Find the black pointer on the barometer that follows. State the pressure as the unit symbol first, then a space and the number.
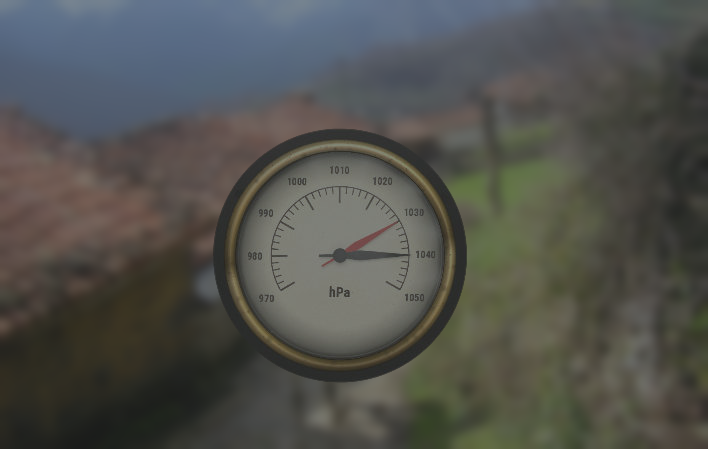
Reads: hPa 1040
